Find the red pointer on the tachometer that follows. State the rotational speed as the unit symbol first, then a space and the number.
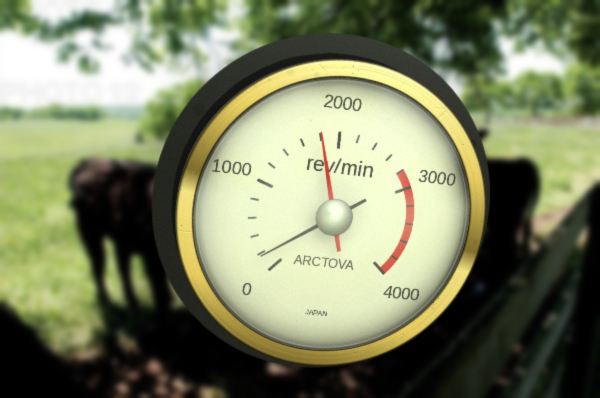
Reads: rpm 1800
